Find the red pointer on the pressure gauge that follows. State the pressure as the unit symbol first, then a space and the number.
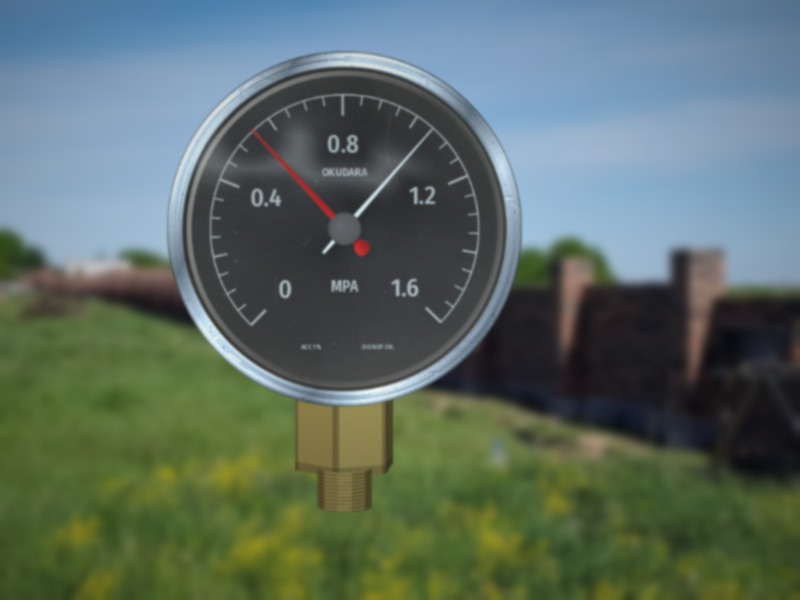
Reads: MPa 0.55
